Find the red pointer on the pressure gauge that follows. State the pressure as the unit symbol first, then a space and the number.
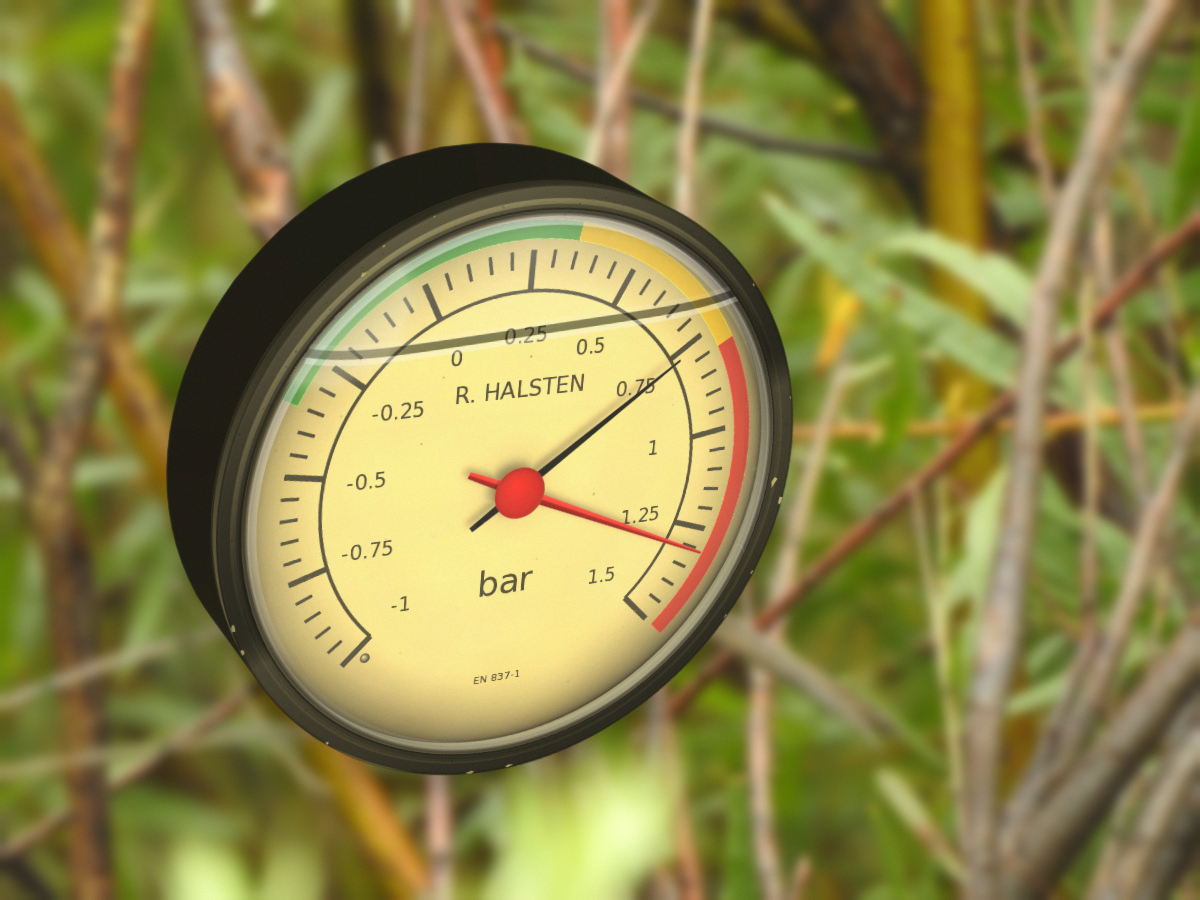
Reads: bar 1.3
